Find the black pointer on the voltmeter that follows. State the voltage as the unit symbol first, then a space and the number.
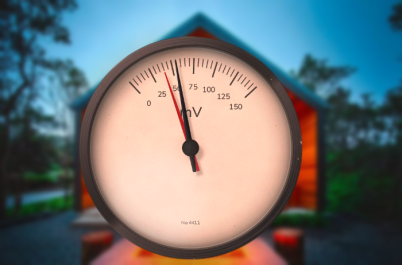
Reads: mV 55
